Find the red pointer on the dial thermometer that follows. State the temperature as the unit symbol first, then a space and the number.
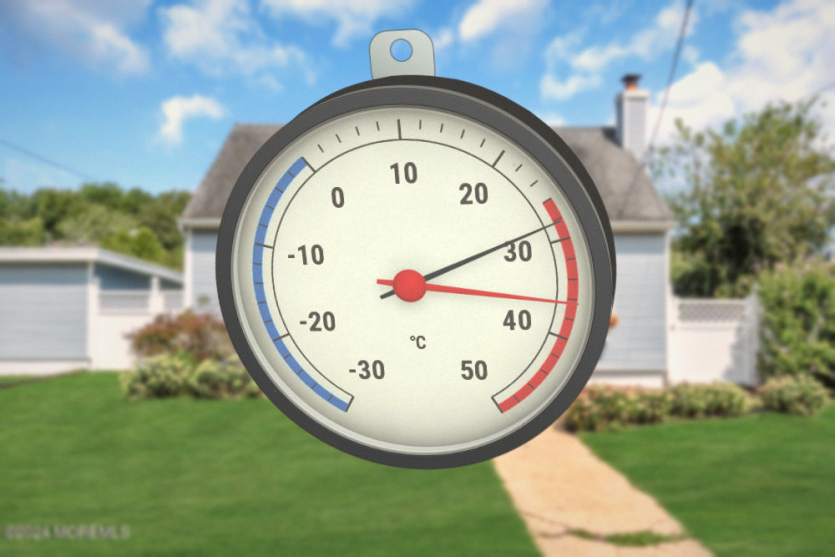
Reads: °C 36
